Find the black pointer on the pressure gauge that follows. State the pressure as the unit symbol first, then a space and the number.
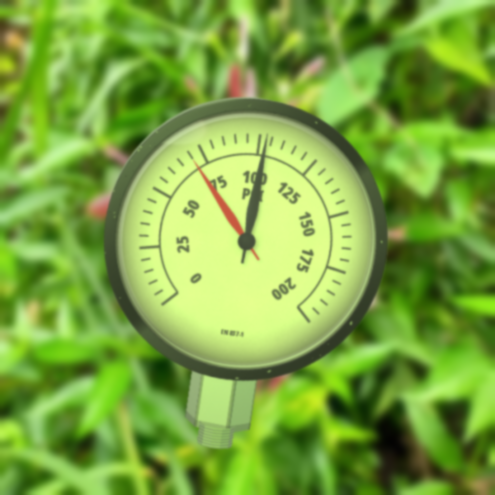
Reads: psi 102.5
